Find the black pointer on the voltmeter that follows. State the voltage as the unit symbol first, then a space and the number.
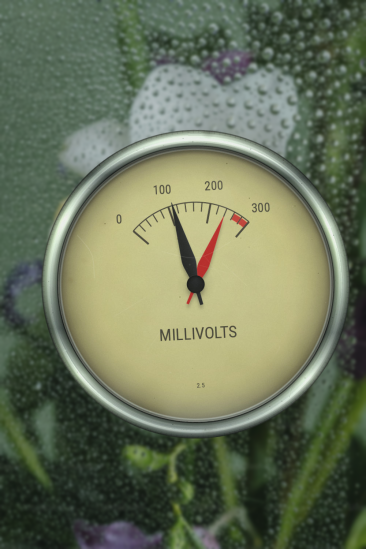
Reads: mV 110
